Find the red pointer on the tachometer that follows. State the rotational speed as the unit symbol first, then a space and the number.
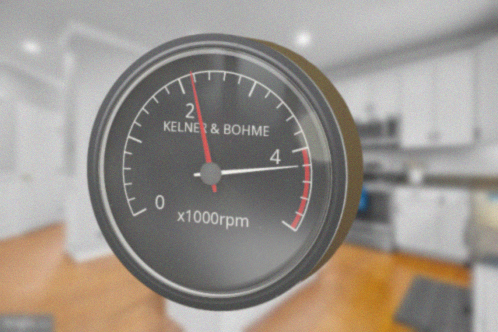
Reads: rpm 2200
